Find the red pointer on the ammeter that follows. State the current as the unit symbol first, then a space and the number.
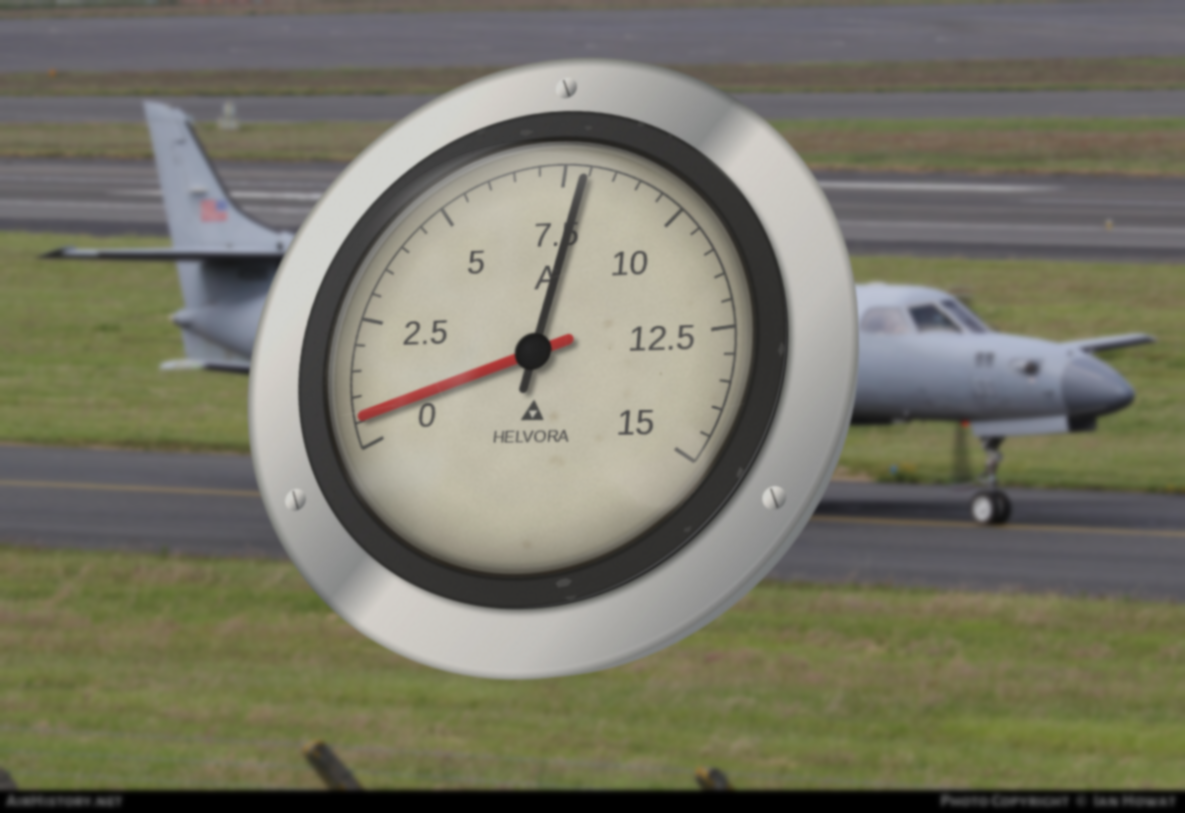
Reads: A 0.5
